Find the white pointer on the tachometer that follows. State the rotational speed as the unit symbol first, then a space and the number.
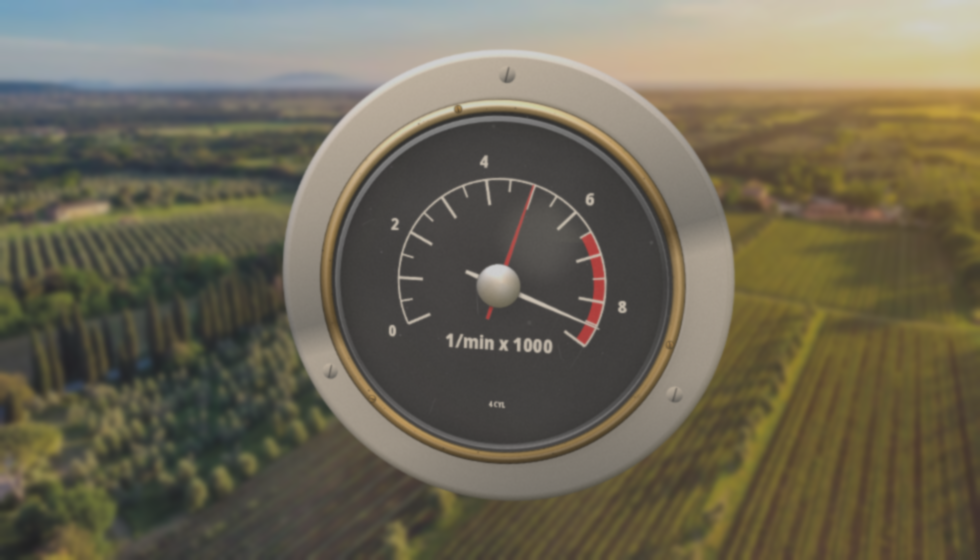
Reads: rpm 8500
